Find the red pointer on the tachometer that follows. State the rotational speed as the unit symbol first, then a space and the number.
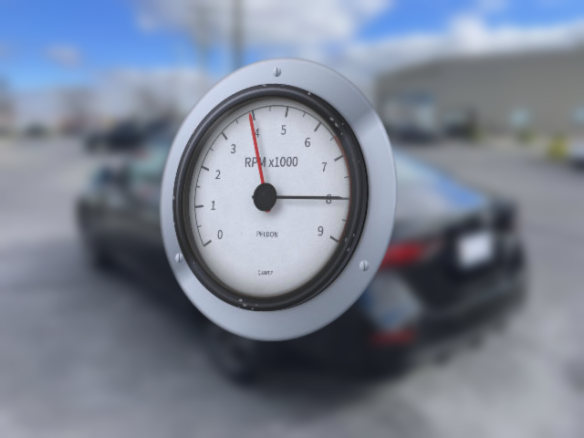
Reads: rpm 4000
